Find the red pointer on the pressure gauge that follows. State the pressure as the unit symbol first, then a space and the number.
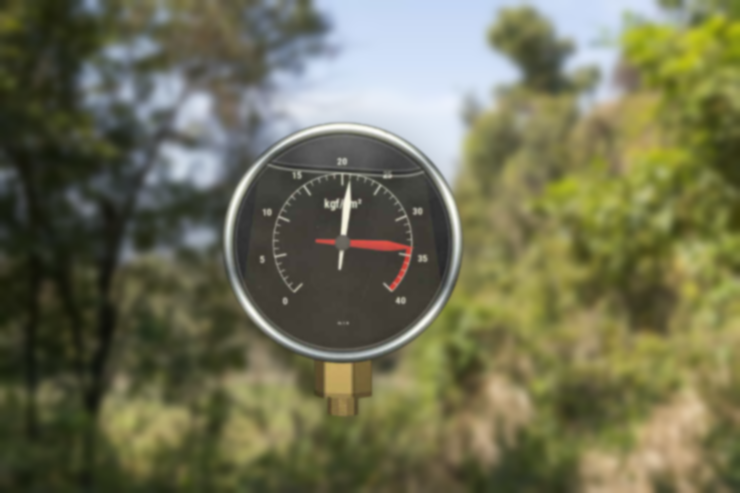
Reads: kg/cm² 34
